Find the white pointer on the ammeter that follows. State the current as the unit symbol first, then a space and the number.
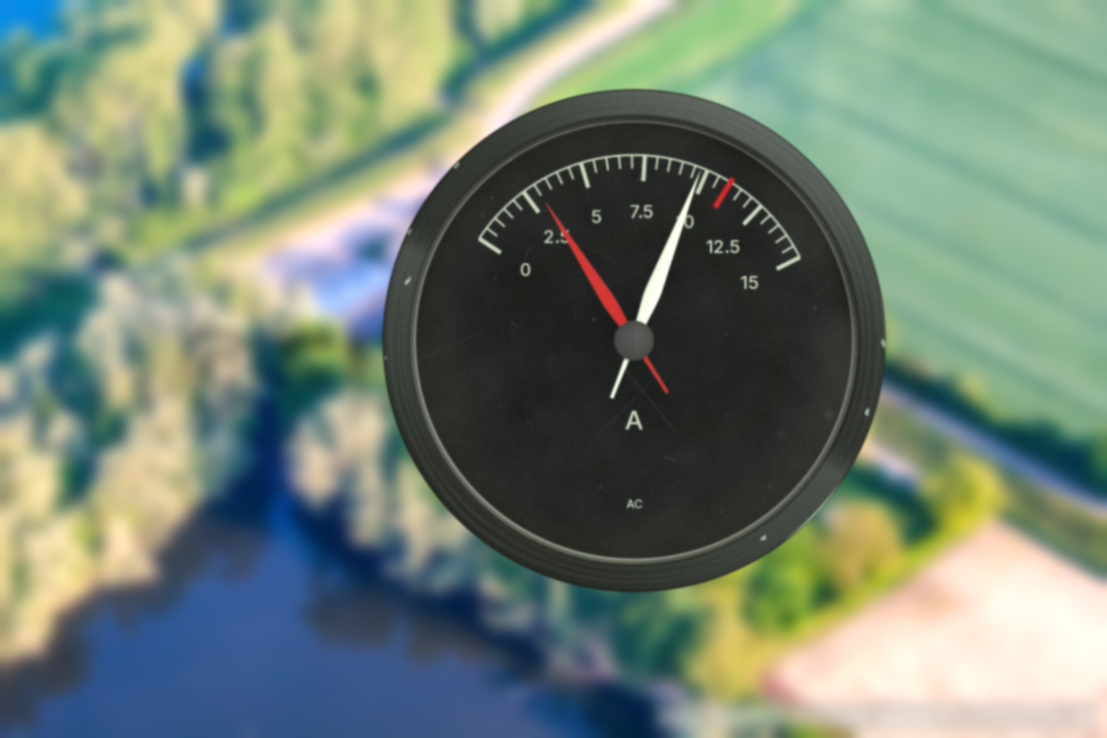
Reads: A 9.75
